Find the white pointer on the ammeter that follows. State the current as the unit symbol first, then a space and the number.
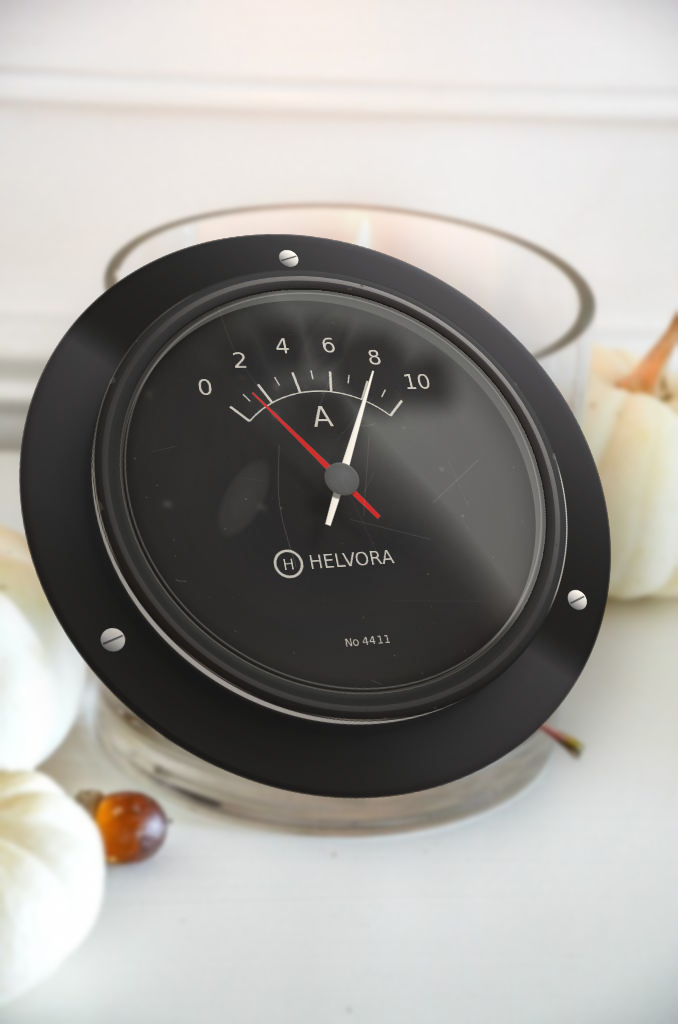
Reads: A 8
